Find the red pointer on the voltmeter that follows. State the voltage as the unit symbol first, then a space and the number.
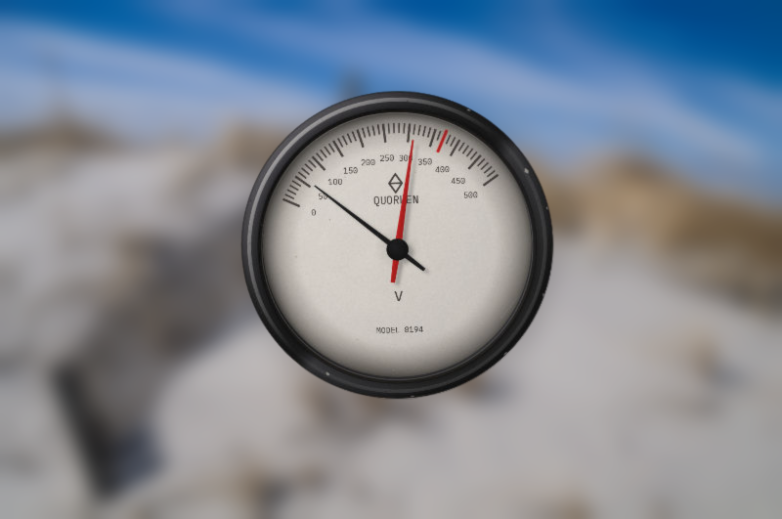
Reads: V 310
